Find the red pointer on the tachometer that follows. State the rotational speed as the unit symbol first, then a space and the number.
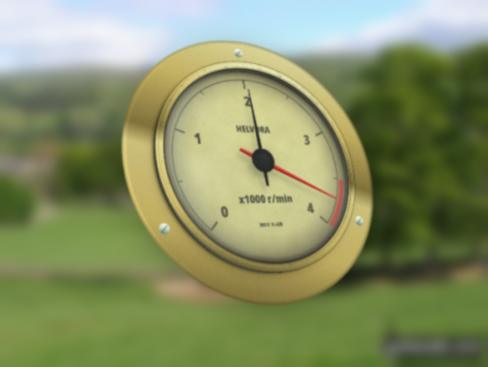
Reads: rpm 3750
